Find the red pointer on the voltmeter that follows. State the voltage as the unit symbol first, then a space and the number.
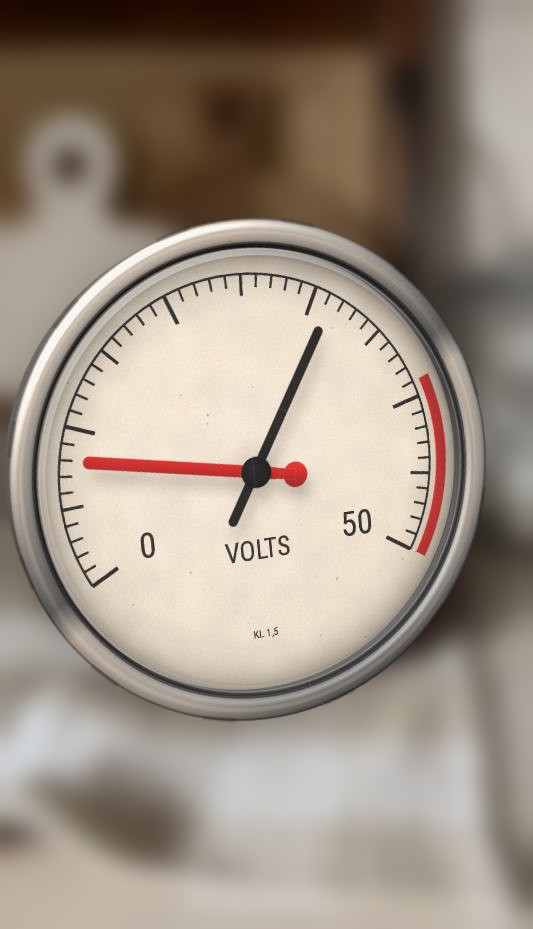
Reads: V 8
